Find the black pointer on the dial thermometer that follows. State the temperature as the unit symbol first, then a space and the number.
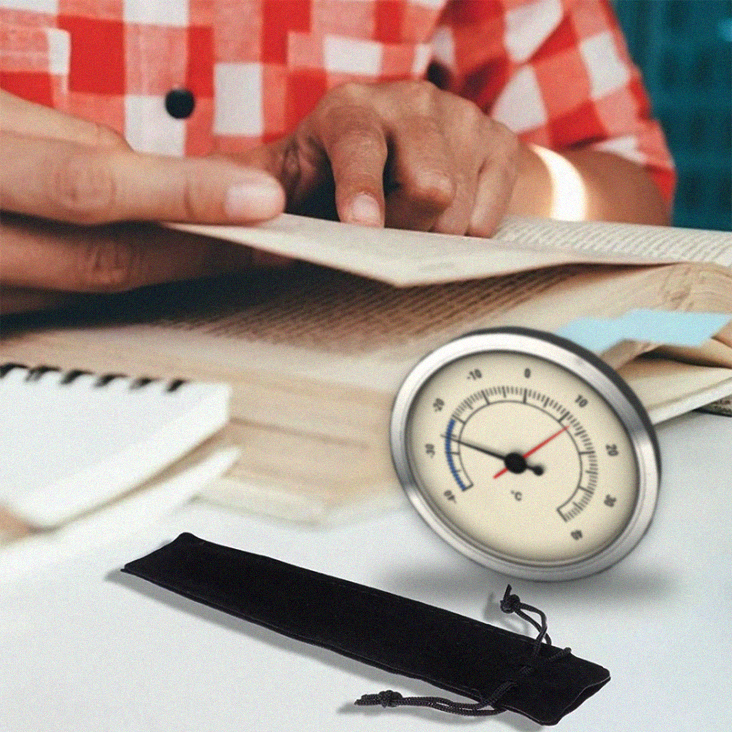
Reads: °C -25
